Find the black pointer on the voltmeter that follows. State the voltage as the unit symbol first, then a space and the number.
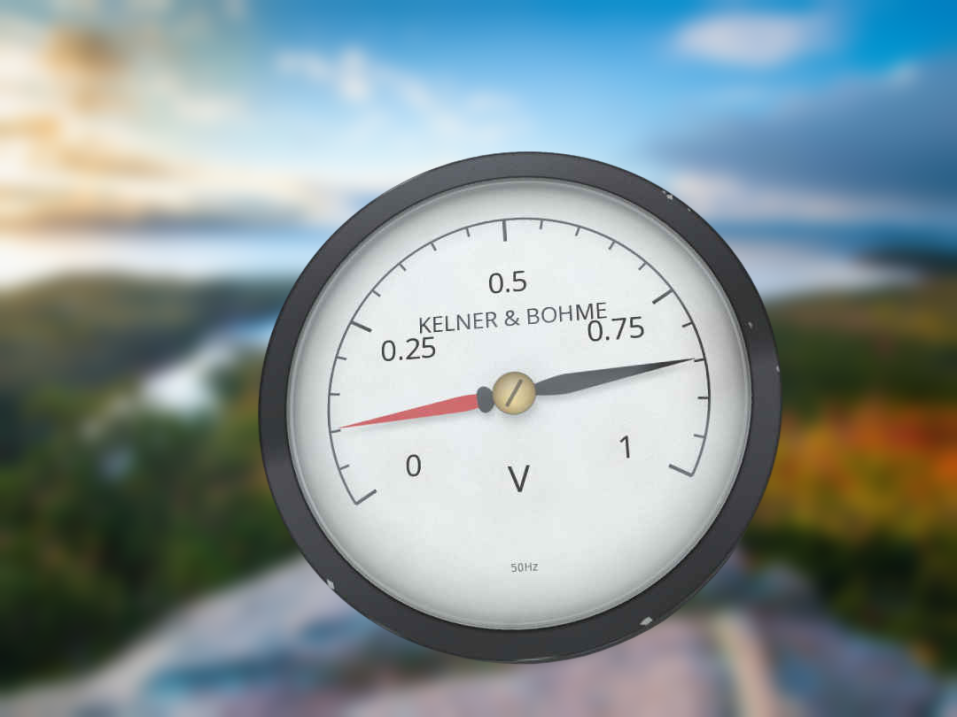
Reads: V 0.85
